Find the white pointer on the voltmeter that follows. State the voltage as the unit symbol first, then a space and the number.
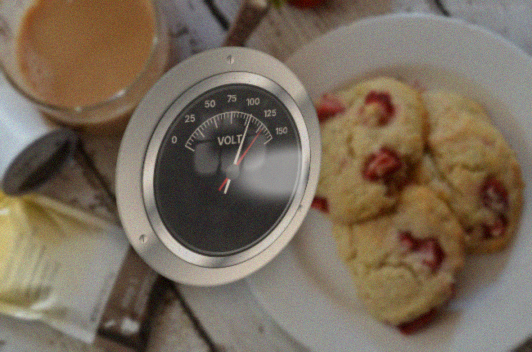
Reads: V 100
